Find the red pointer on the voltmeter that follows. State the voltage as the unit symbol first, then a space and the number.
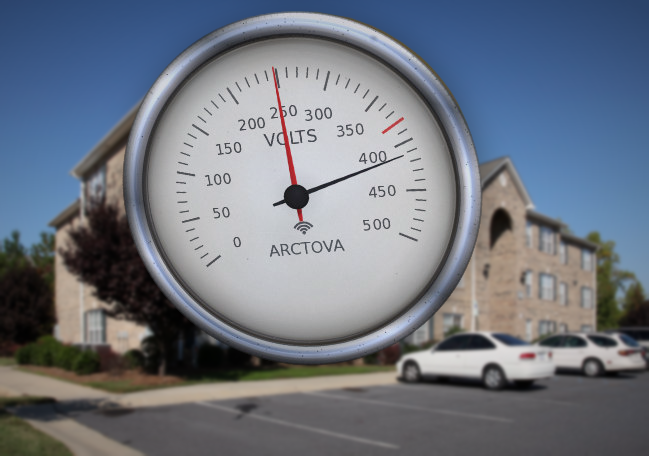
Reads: V 250
